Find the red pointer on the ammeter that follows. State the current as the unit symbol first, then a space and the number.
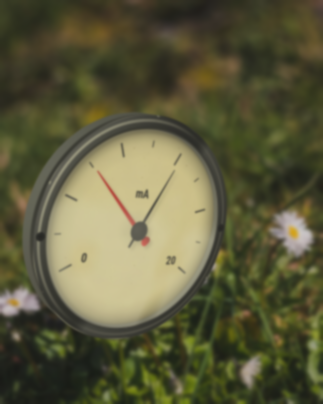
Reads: mA 6
